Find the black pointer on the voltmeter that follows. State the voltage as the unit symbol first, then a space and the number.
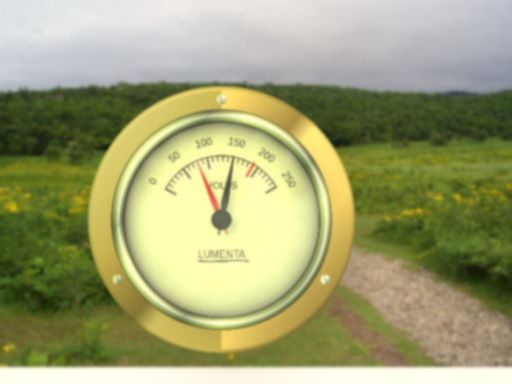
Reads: V 150
